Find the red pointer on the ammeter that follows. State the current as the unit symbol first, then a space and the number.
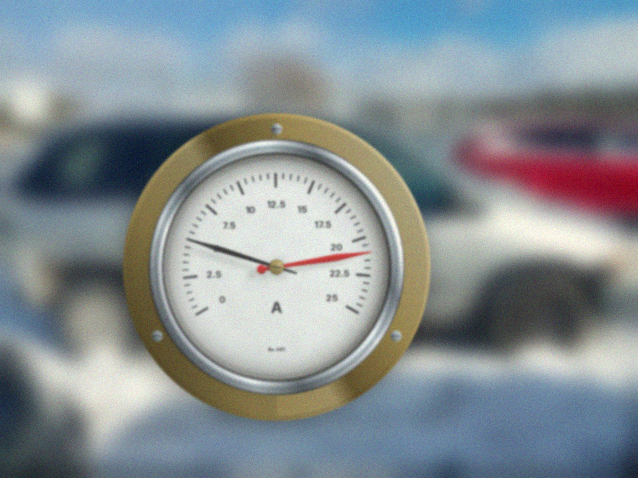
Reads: A 21
